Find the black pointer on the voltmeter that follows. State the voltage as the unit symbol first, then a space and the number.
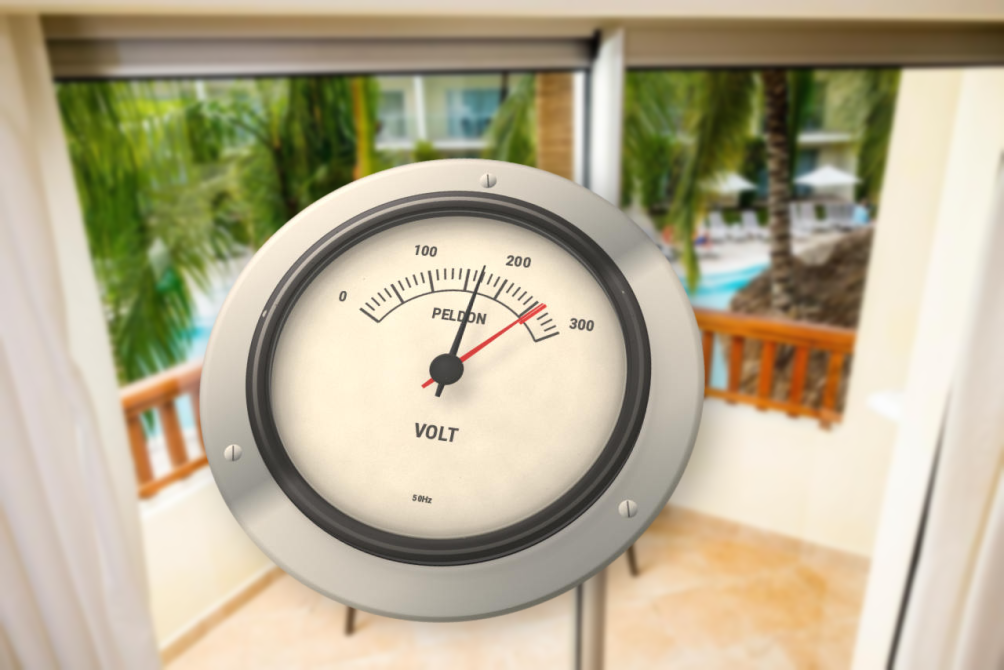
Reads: V 170
